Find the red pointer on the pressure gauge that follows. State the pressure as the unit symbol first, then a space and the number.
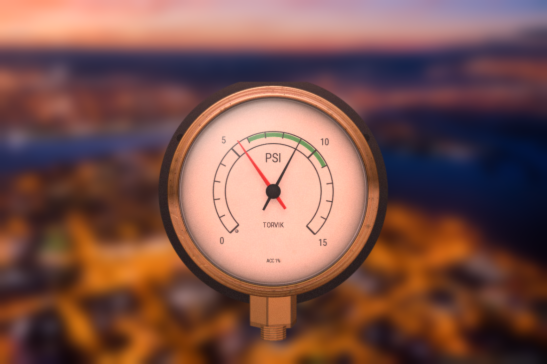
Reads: psi 5.5
